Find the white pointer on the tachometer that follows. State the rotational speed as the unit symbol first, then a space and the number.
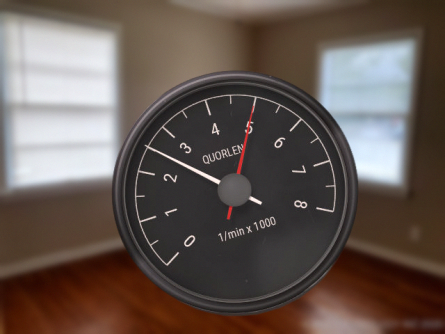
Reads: rpm 2500
